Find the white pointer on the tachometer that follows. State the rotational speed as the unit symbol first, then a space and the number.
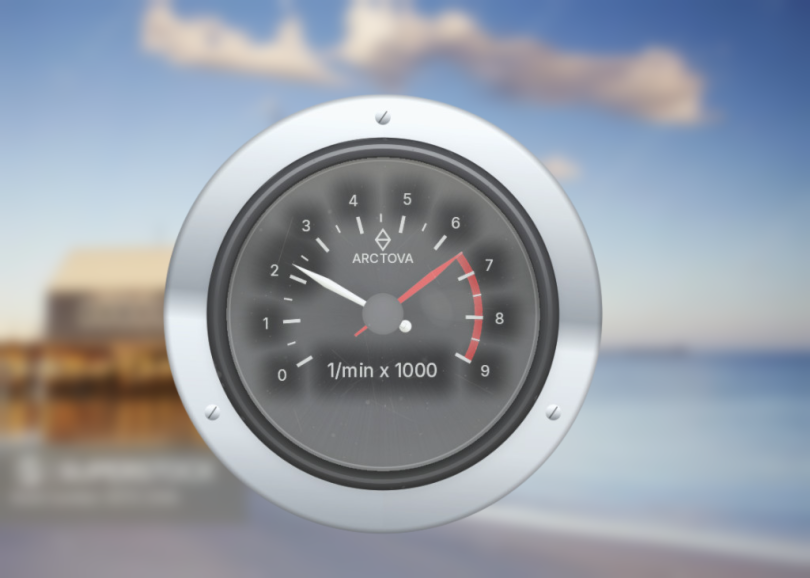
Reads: rpm 2250
